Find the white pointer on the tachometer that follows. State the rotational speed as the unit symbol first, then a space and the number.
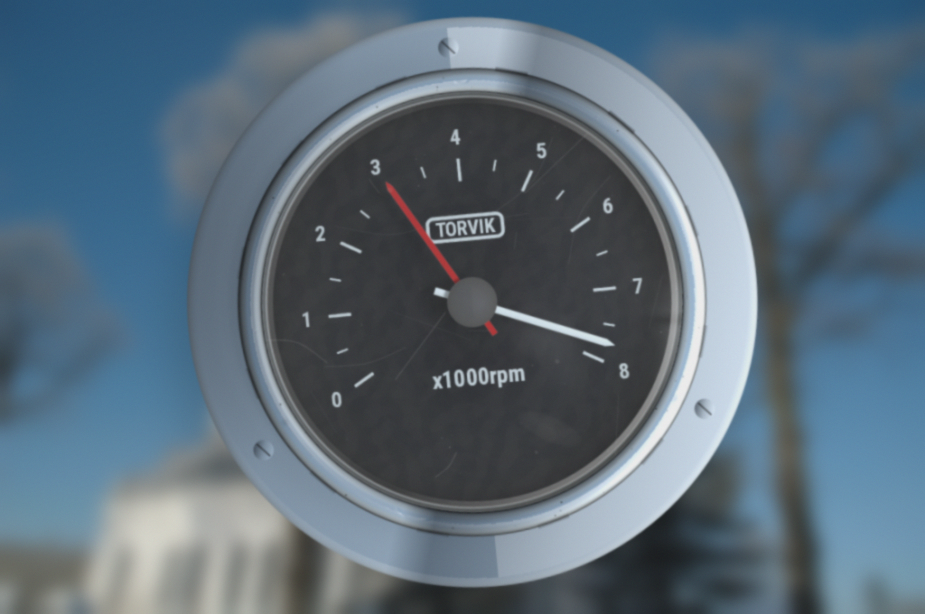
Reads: rpm 7750
